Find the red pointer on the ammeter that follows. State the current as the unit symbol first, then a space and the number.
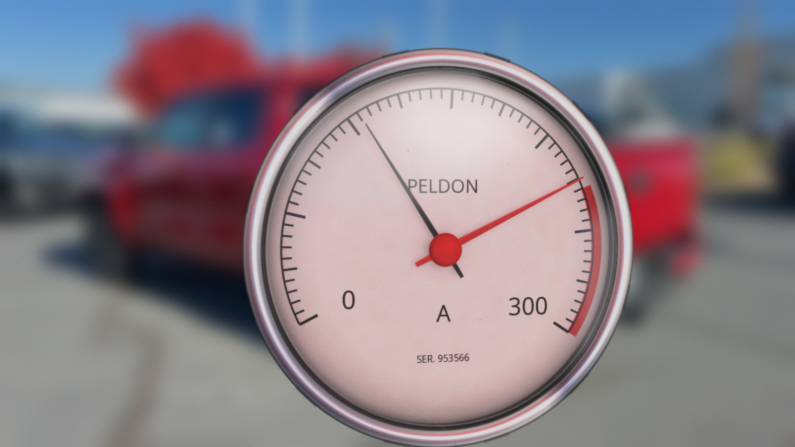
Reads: A 225
